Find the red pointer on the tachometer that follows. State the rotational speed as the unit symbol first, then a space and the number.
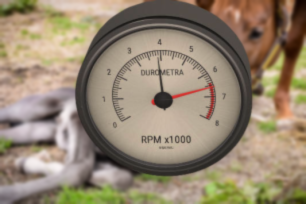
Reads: rpm 6500
